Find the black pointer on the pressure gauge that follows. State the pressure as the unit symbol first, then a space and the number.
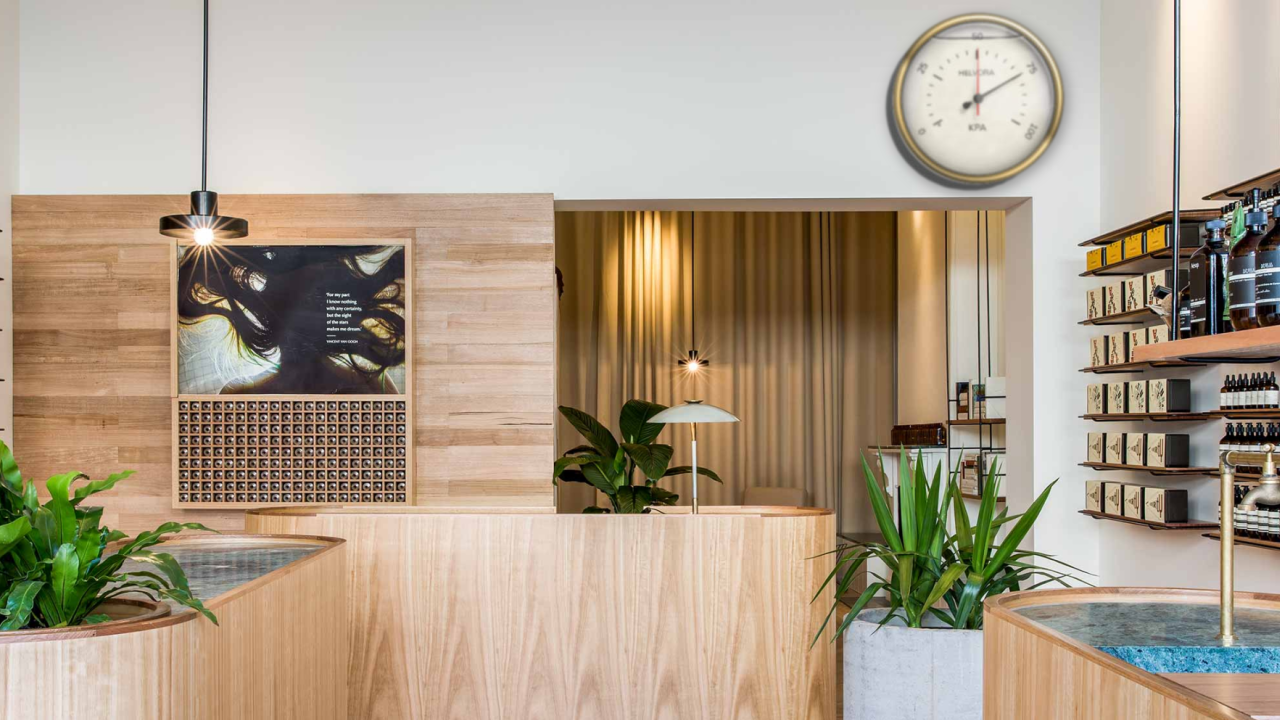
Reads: kPa 75
